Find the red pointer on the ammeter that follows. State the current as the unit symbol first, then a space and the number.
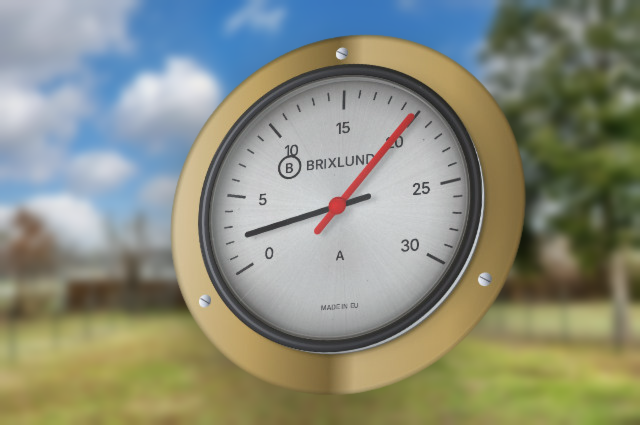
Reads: A 20
